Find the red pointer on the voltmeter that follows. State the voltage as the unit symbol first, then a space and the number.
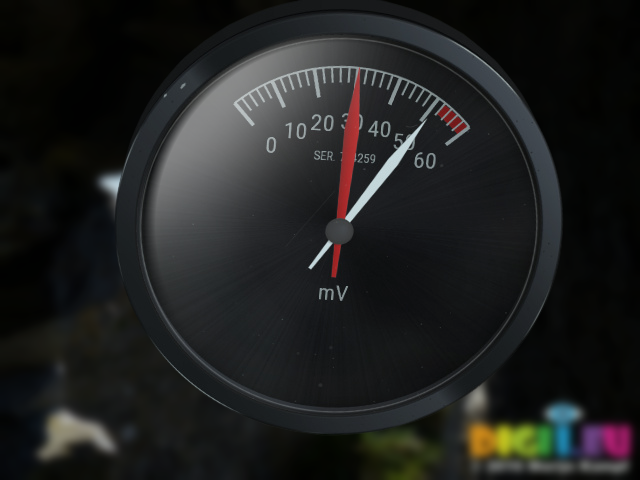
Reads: mV 30
